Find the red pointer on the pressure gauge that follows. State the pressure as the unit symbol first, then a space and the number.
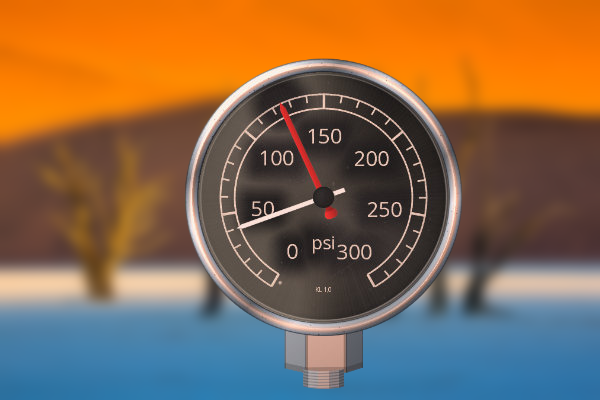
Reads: psi 125
